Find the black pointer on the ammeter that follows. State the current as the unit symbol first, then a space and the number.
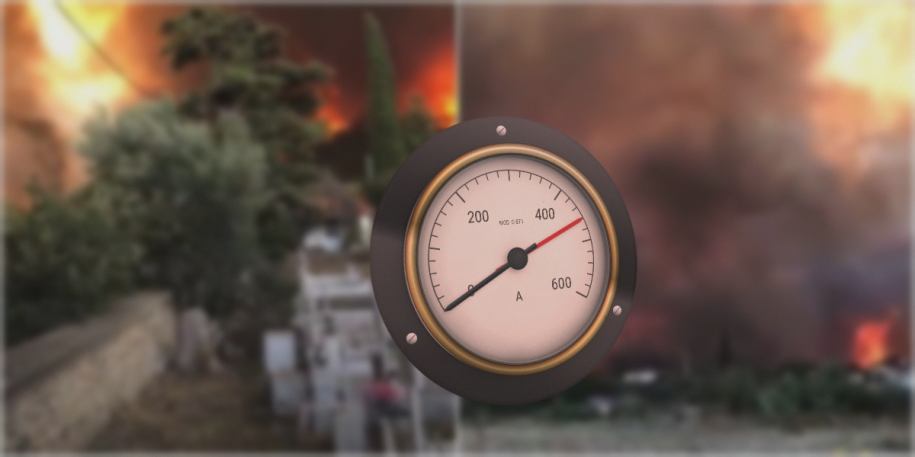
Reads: A 0
